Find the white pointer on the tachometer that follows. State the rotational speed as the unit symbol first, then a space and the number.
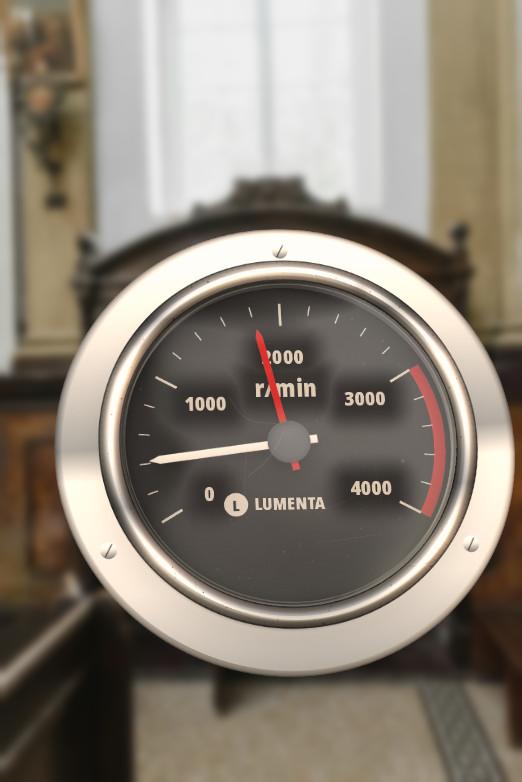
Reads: rpm 400
